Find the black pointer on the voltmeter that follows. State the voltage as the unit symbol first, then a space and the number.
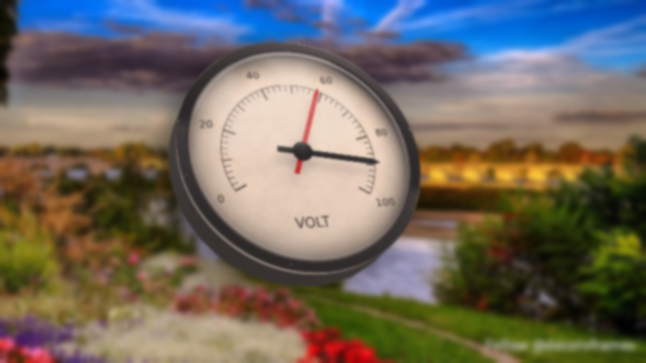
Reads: V 90
